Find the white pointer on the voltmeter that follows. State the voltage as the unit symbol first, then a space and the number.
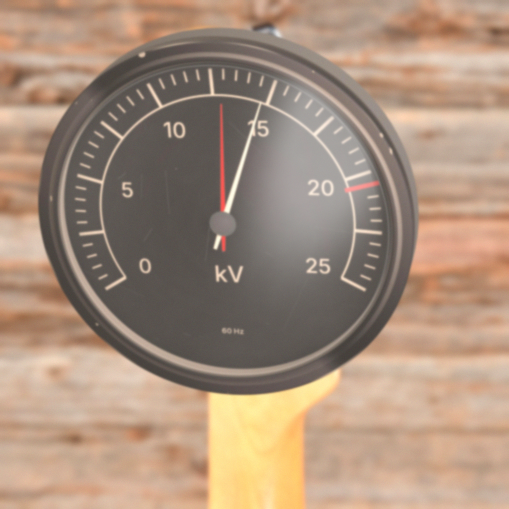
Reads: kV 14.75
